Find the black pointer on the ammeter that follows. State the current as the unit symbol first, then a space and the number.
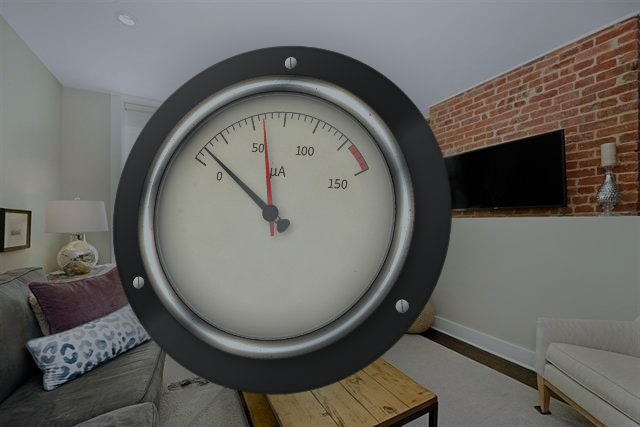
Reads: µA 10
